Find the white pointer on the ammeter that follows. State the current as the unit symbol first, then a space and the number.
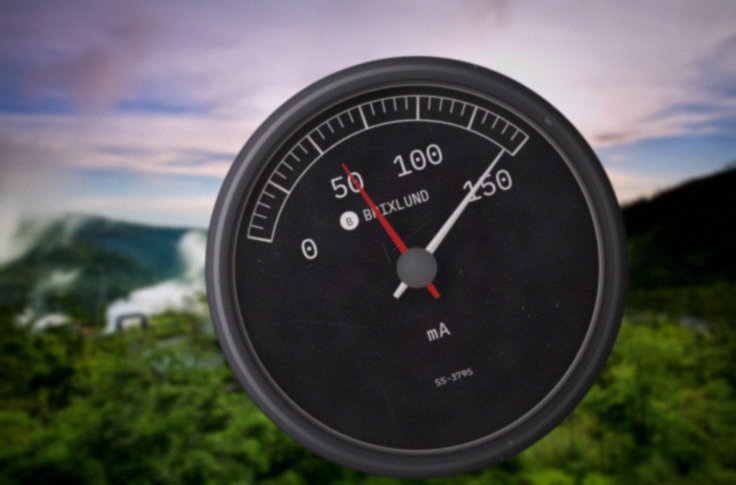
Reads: mA 145
